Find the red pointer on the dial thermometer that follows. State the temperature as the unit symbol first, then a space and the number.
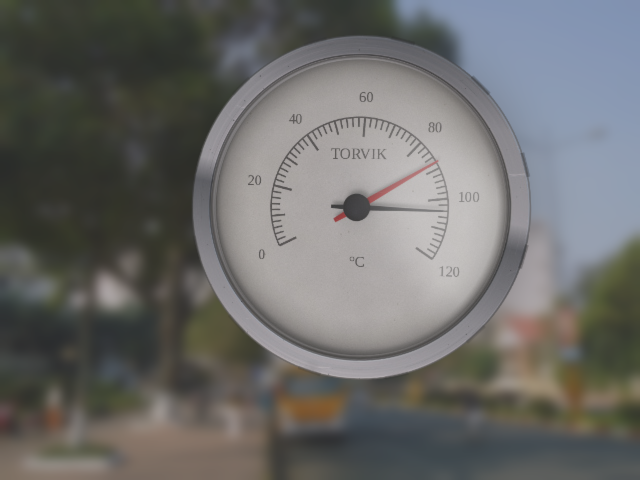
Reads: °C 88
